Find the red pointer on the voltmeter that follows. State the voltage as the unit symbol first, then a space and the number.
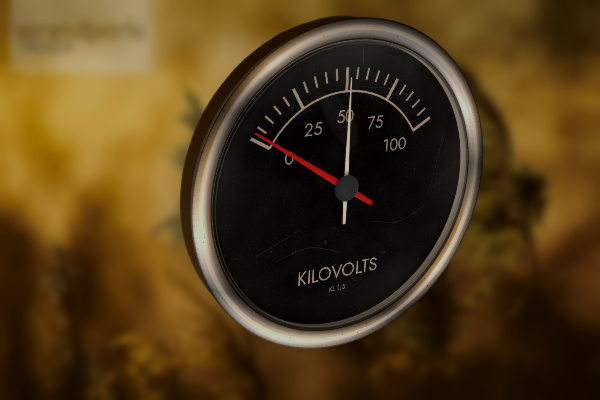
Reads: kV 2.5
